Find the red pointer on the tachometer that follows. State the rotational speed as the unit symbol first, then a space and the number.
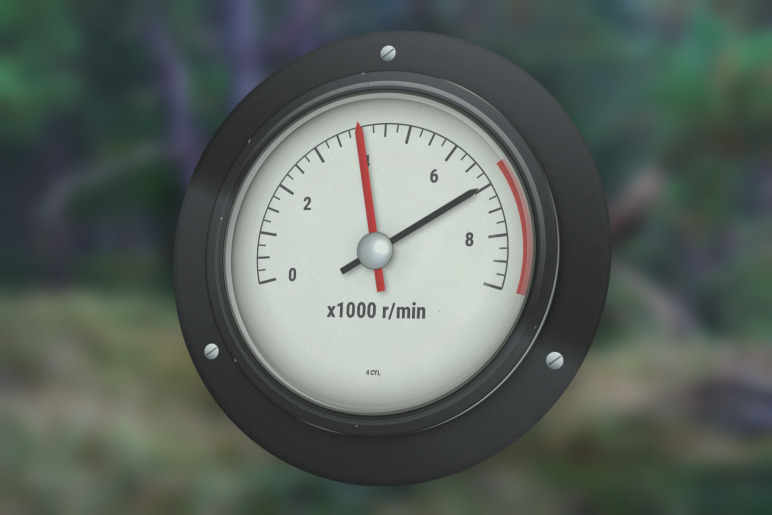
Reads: rpm 4000
